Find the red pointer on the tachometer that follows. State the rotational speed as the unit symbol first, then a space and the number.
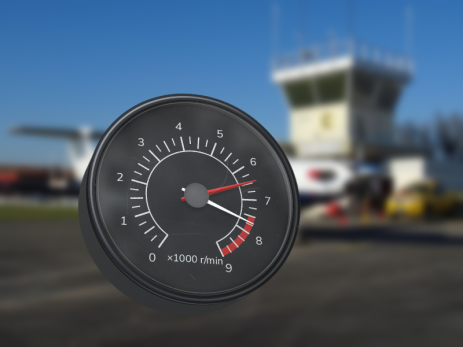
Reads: rpm 6500
